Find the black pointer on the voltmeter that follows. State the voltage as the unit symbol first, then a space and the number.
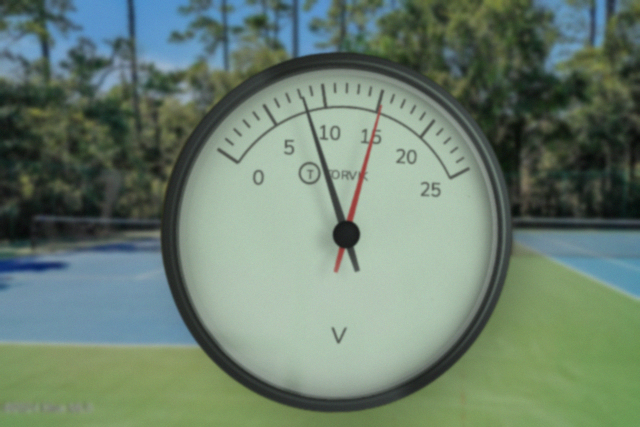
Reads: V 8
